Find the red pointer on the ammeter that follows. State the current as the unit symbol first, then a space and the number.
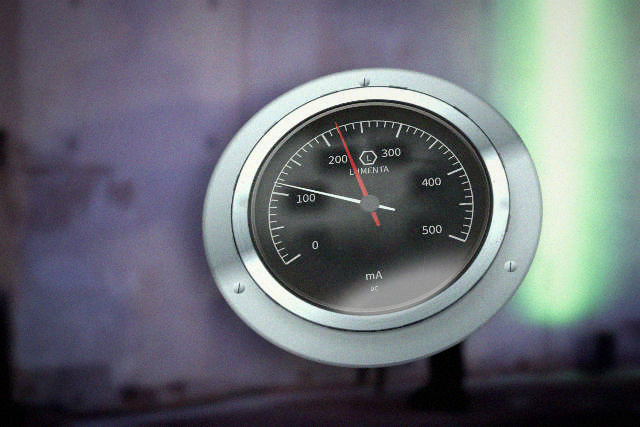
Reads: mA 220
